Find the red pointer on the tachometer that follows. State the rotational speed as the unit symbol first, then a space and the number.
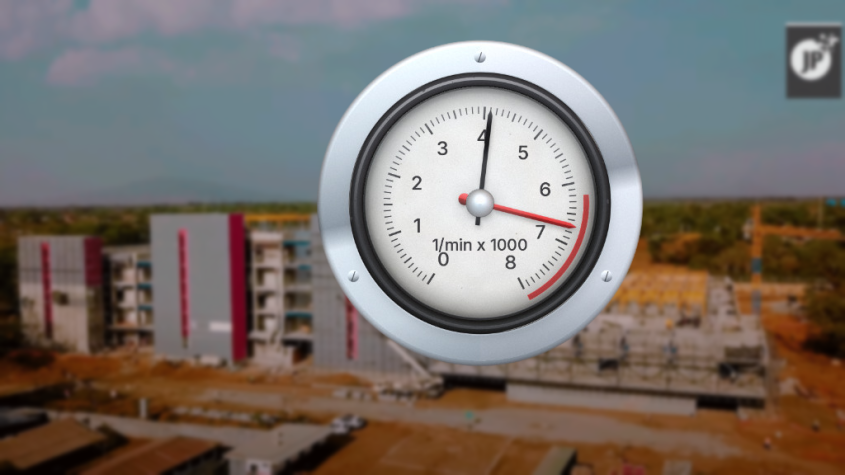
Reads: rpm 6700
